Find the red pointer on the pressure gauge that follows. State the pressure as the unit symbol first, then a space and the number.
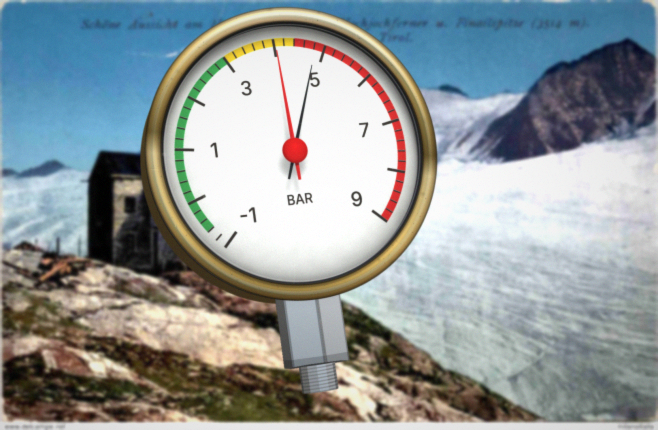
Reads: bar 4
